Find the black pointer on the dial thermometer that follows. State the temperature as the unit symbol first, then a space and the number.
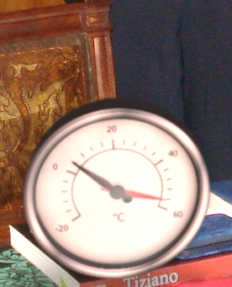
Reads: °C 4
